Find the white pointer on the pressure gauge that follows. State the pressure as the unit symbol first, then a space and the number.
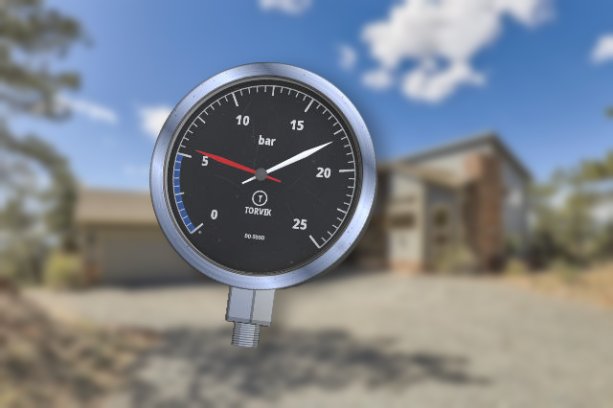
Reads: bar 18
